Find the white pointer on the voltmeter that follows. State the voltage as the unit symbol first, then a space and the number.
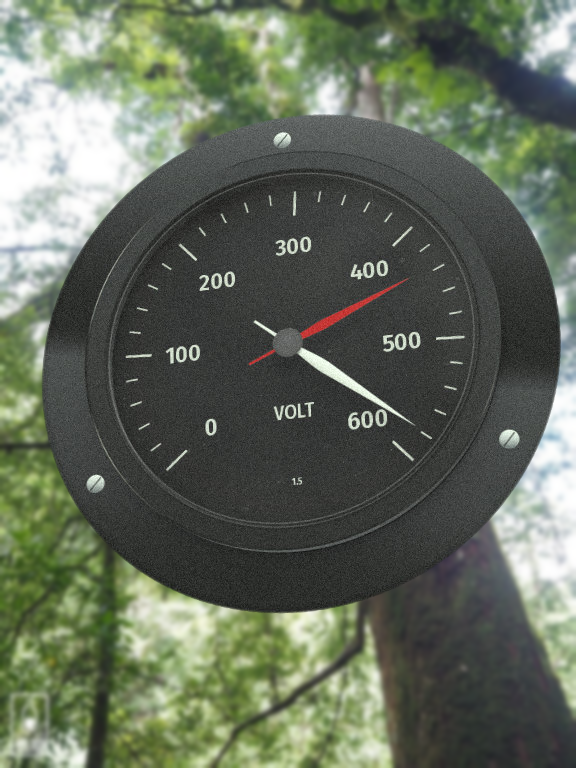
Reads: V 580
